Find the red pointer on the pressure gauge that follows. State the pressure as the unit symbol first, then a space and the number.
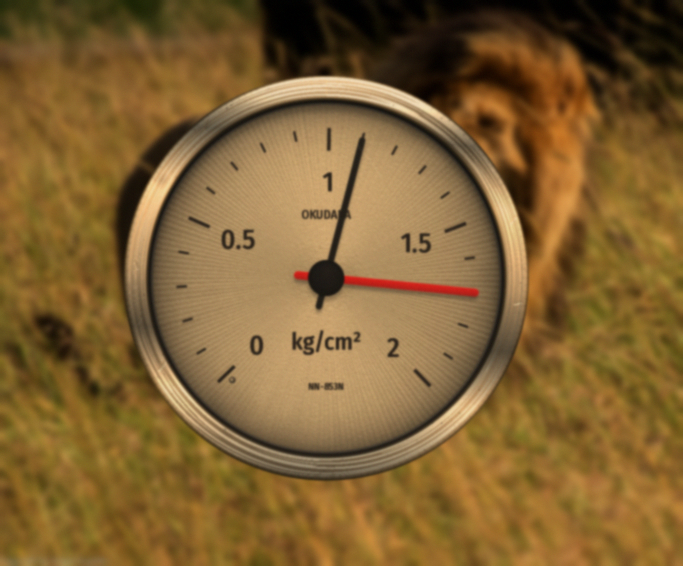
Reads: kg/cm² 1.7
